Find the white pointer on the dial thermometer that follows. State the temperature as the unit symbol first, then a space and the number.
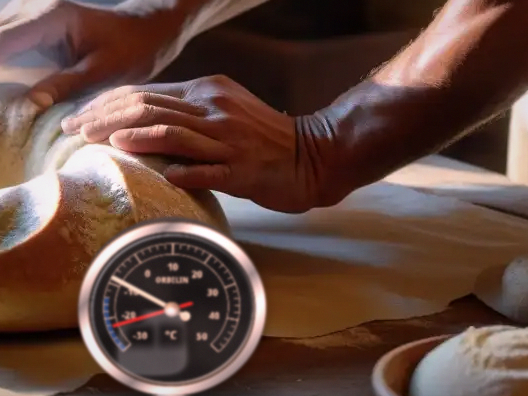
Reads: °C -8
